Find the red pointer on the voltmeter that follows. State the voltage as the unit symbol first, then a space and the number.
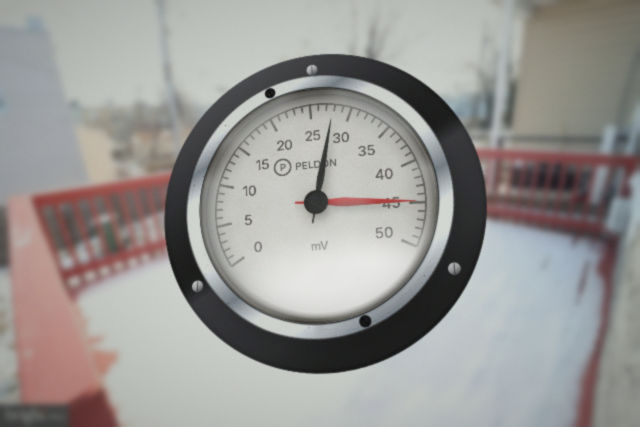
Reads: mV 45
